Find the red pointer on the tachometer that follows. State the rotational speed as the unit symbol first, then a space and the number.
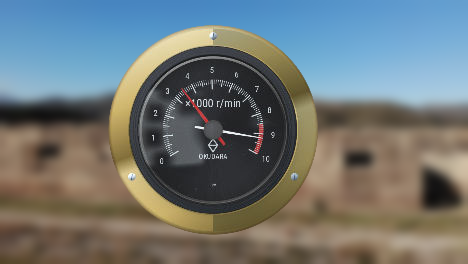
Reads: rpm 3500
